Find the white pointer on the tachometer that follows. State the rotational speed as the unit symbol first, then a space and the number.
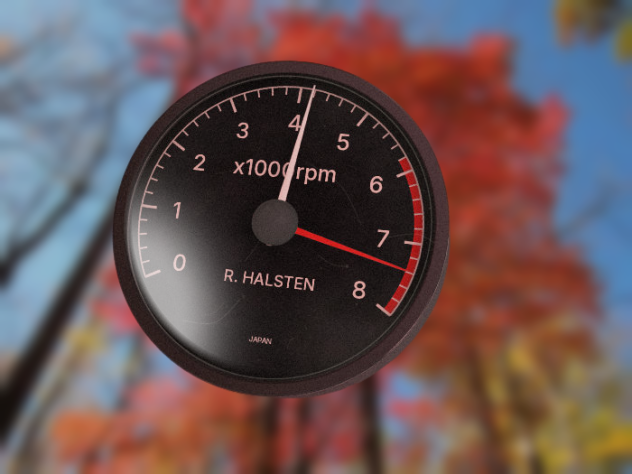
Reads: rpm 4200
